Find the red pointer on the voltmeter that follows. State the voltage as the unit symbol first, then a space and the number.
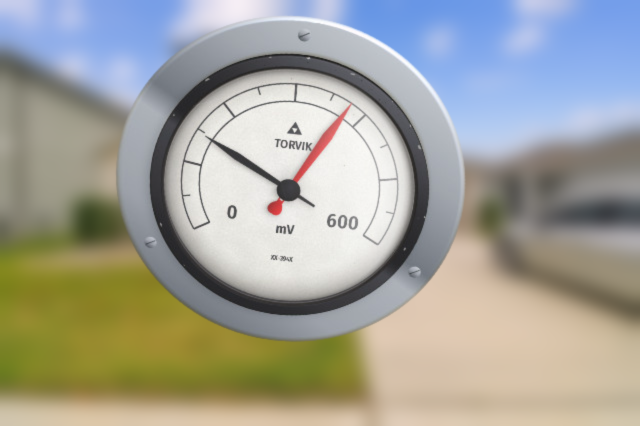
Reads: mV 375
